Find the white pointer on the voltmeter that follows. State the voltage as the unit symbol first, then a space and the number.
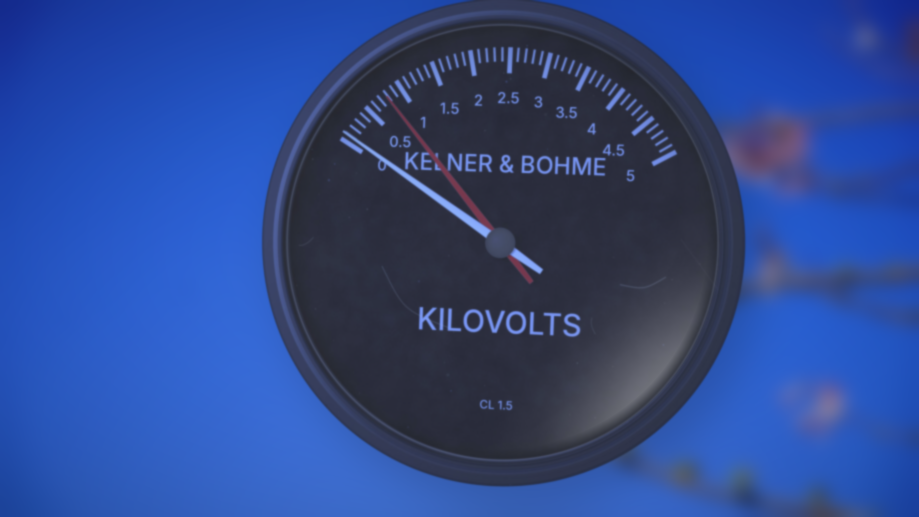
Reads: kV 0.1
